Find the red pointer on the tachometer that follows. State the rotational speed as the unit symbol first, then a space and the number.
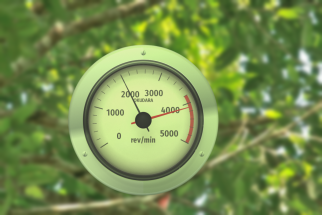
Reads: rpm 4100
